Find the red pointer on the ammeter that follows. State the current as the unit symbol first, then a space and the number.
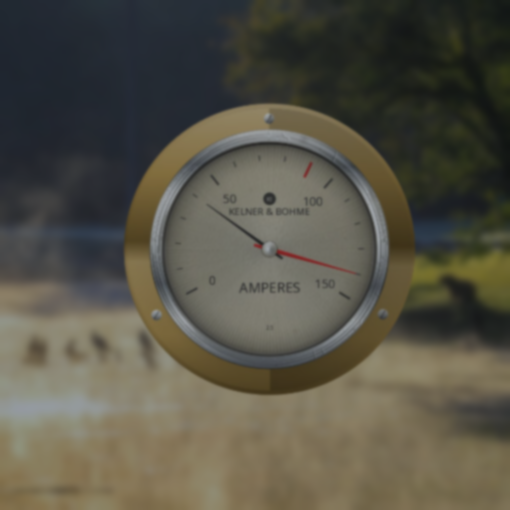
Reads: A 140
